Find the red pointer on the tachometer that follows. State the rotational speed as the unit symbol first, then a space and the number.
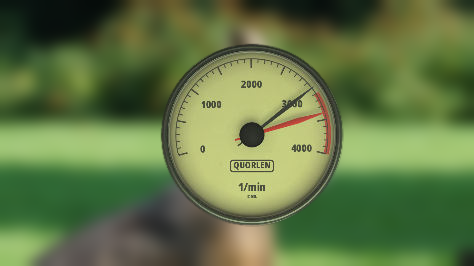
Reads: rpm 3400
